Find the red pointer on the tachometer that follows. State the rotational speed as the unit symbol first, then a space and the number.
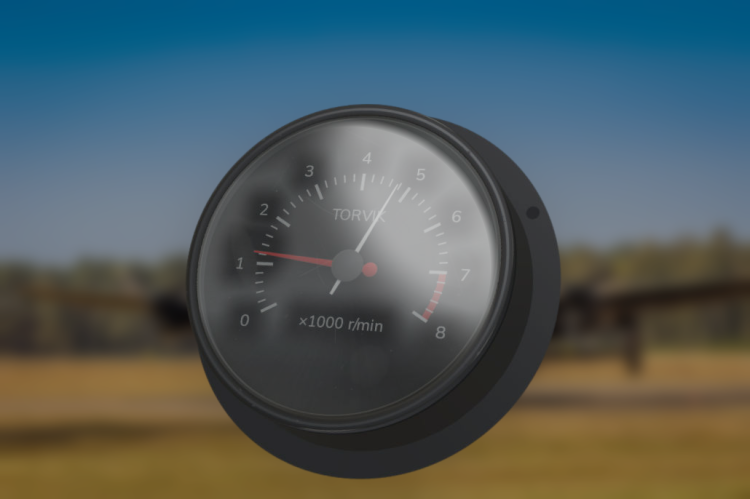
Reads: rpm 1200
